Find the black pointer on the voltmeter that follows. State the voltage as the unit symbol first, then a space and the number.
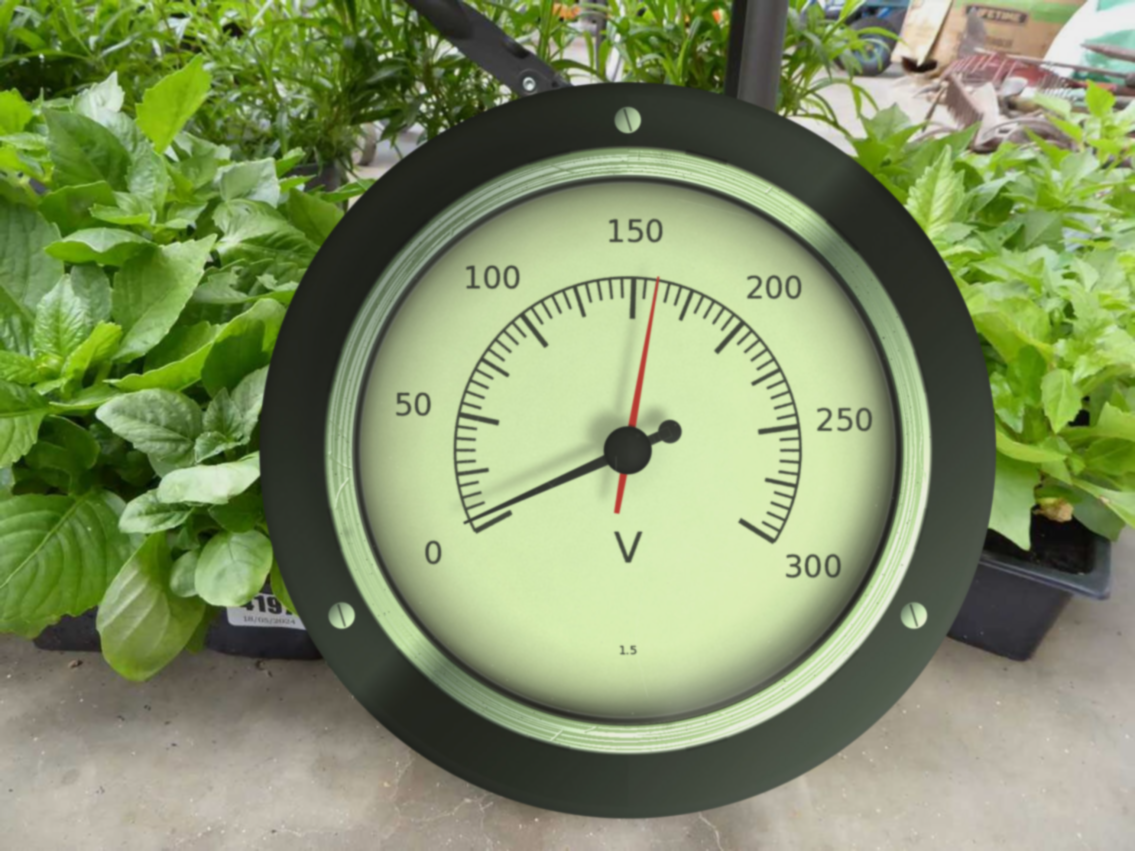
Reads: V 5
